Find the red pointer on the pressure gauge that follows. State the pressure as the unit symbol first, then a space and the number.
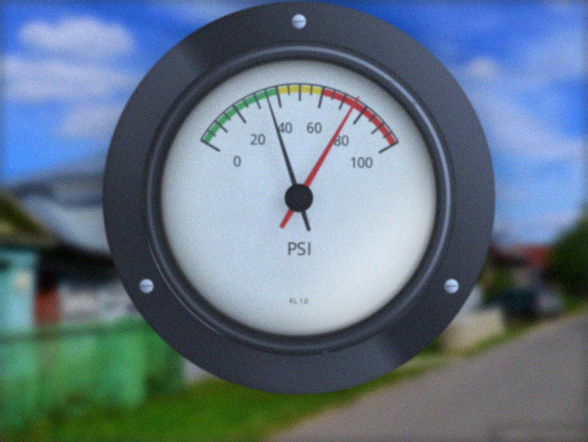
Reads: psi 75
